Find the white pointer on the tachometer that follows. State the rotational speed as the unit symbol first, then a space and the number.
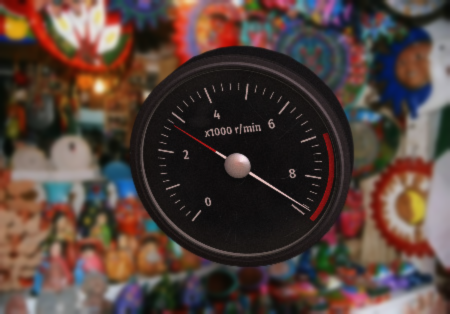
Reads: rpm 8800
